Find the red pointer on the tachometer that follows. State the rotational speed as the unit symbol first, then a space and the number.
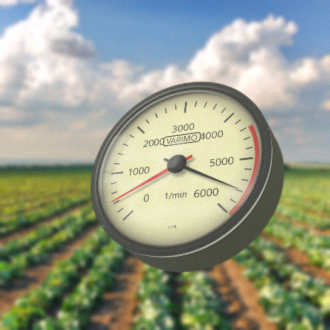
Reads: rpm 400
